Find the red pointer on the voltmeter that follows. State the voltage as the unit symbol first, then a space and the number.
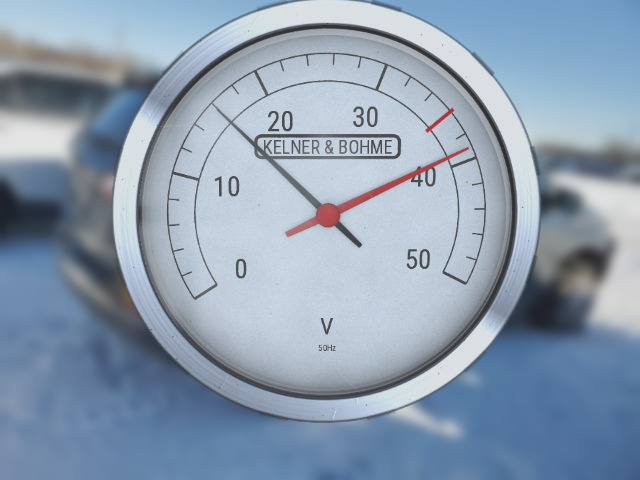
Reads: V 39
